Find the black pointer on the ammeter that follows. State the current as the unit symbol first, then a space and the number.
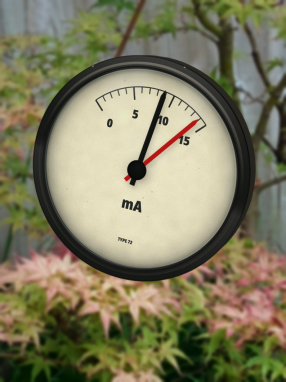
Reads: mA 9
